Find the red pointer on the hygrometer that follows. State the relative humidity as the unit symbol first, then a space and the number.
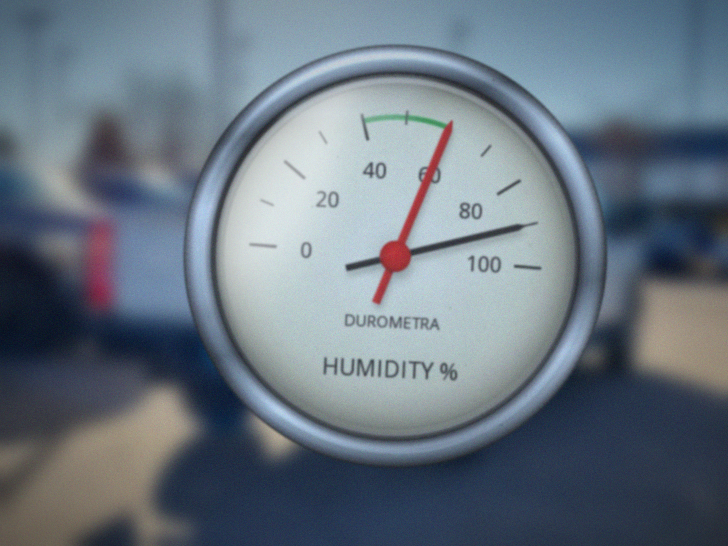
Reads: % 60
